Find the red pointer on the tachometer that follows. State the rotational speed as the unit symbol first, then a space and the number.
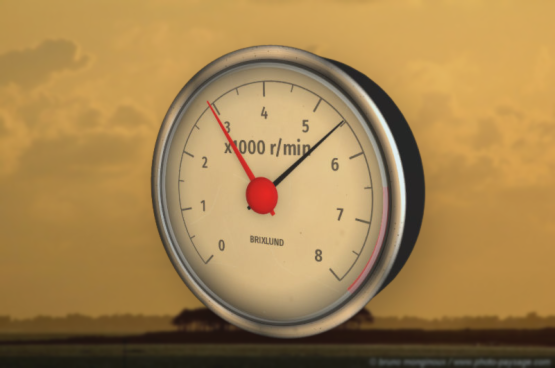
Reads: rpm 3000
